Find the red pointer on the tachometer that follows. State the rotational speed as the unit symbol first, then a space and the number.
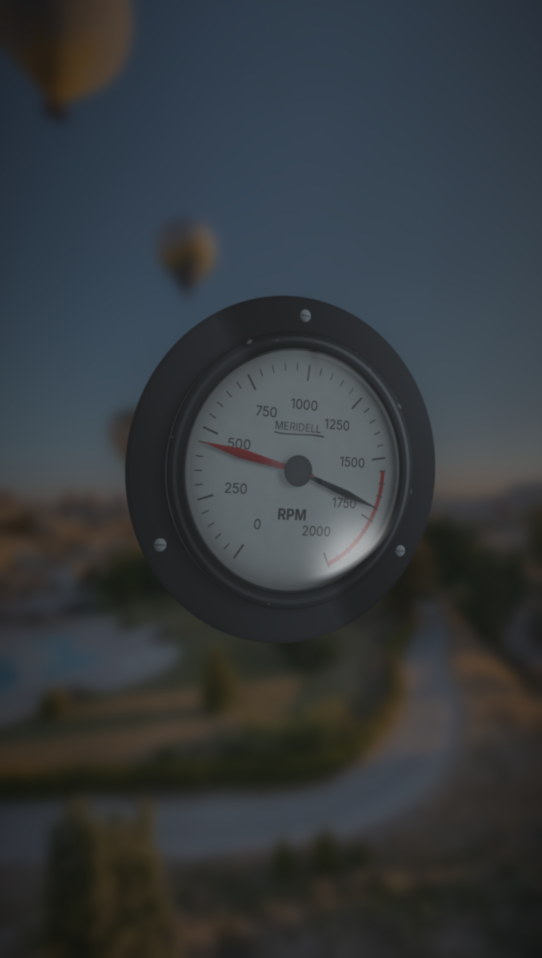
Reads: rpm 450
